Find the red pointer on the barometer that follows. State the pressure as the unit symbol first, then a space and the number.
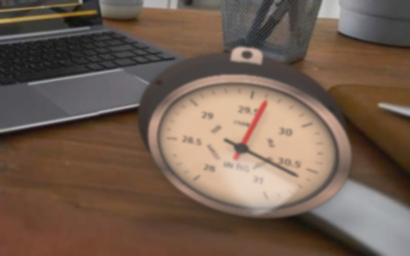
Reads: inHg 29.6
